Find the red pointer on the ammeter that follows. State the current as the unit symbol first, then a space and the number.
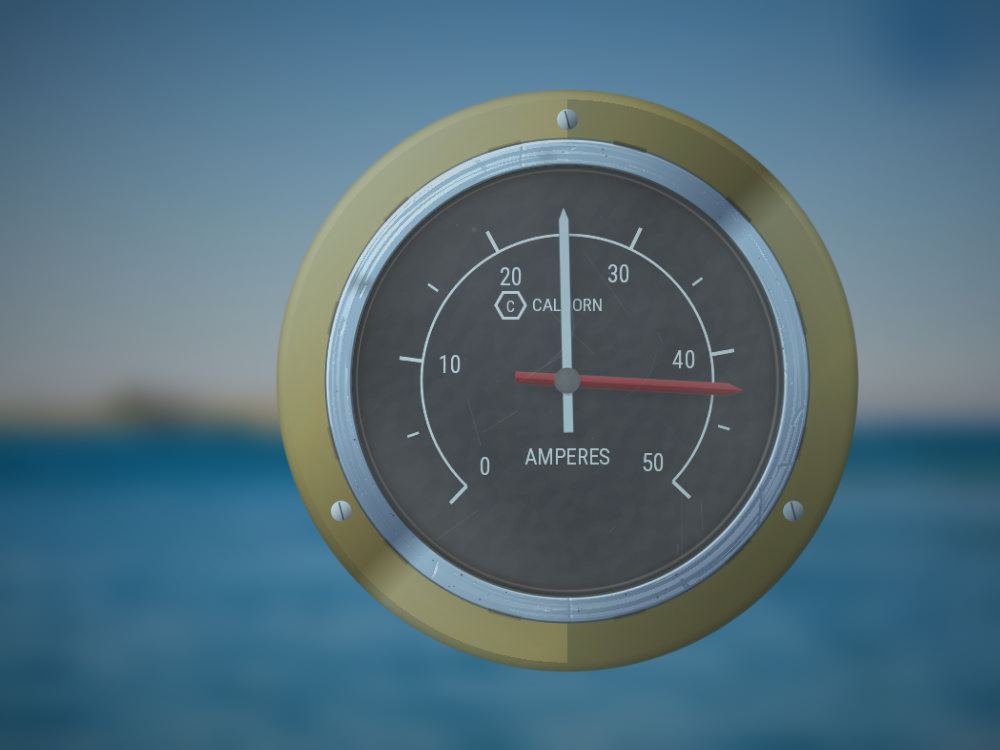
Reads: A 42.5
